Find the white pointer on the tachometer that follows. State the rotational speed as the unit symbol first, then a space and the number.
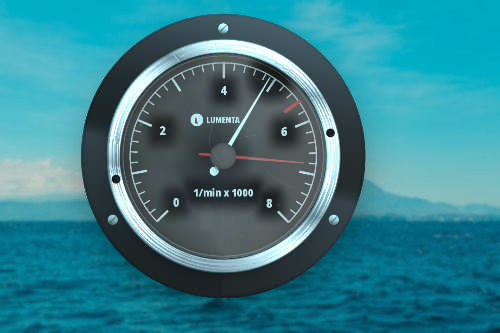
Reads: rpm 4900
